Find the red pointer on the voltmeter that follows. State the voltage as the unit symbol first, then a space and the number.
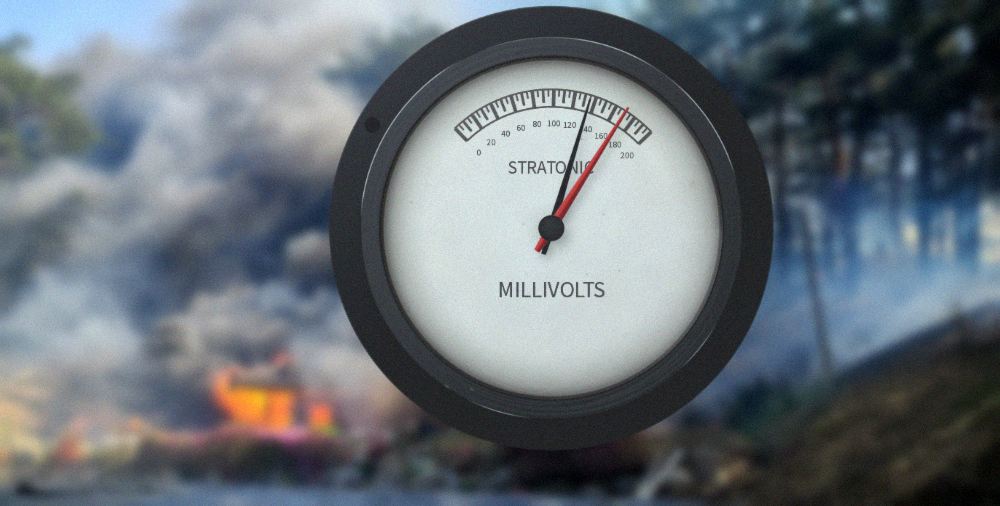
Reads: mV 170
